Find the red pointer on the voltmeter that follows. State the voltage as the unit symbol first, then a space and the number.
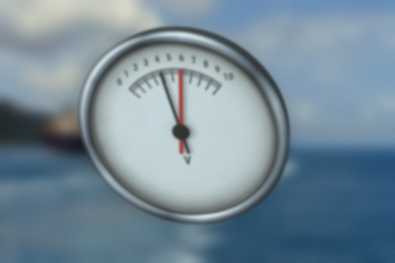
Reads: V 6
